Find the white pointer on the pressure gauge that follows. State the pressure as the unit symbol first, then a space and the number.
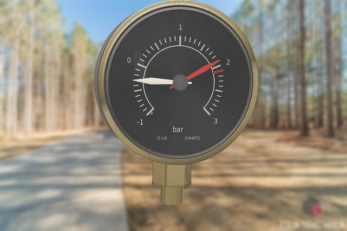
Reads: bar -0.3
